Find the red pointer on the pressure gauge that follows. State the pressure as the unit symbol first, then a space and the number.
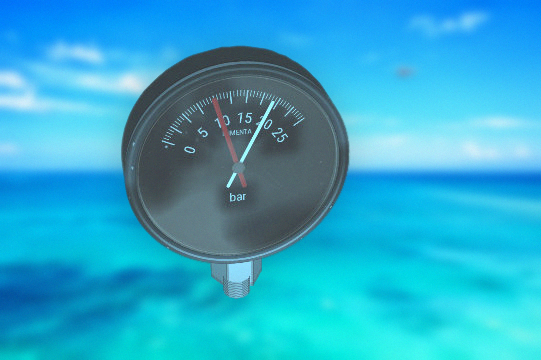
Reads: bar 10
